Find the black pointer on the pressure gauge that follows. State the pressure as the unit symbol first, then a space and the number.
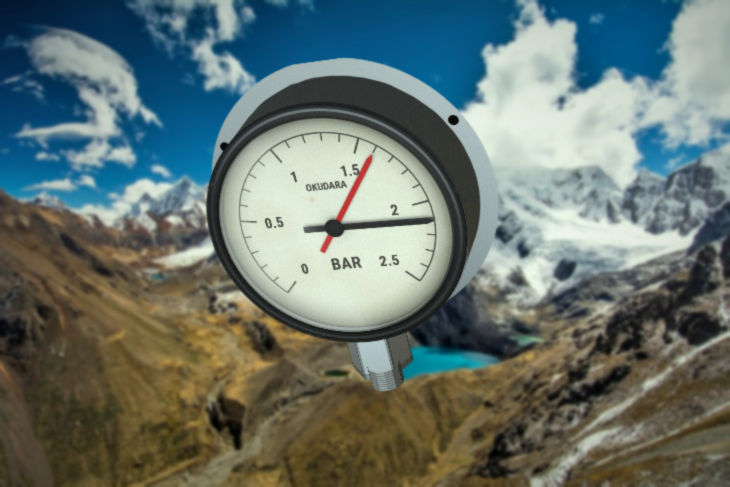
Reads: bar 2.1
